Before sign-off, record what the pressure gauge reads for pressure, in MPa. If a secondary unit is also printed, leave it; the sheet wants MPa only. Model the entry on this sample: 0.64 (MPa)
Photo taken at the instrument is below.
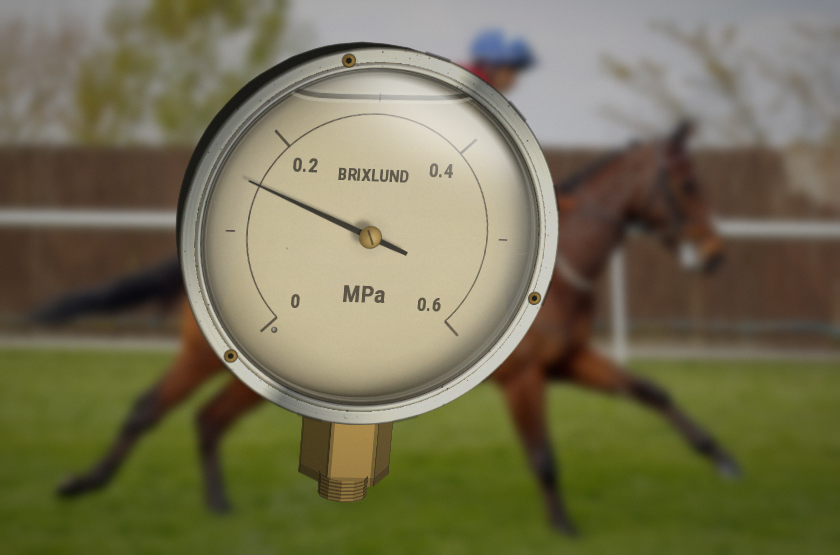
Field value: 0.15 (MPa)
